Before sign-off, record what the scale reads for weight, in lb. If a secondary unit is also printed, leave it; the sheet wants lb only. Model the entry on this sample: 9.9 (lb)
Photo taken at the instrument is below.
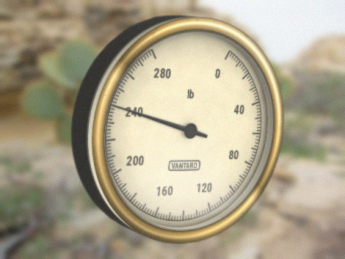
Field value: 240 (lb)
